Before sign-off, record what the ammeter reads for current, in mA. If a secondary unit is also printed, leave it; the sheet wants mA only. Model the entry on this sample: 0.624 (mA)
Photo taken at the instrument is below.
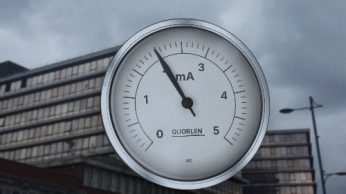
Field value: 2 (mA)
